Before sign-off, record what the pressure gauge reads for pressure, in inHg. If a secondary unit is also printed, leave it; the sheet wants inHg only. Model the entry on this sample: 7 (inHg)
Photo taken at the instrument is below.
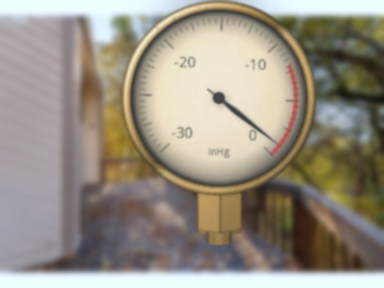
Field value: -1 (inHg)
